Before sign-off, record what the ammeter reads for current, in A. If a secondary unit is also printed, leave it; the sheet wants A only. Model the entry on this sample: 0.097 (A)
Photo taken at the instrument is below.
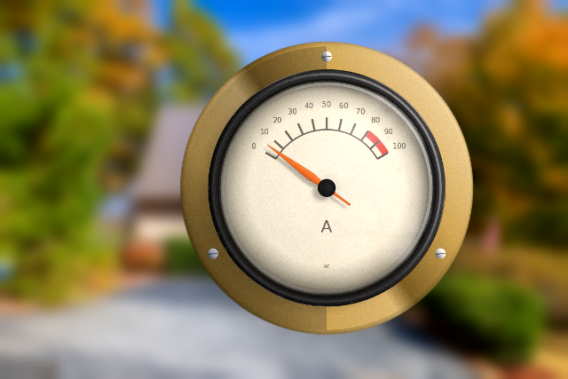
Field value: 5 (A)
